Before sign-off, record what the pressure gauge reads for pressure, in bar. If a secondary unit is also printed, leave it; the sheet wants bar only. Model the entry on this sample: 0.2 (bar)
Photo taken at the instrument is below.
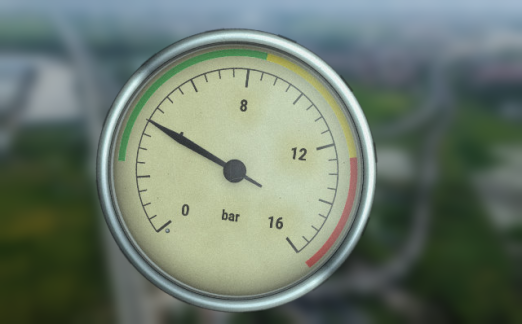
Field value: 4 (bar)
